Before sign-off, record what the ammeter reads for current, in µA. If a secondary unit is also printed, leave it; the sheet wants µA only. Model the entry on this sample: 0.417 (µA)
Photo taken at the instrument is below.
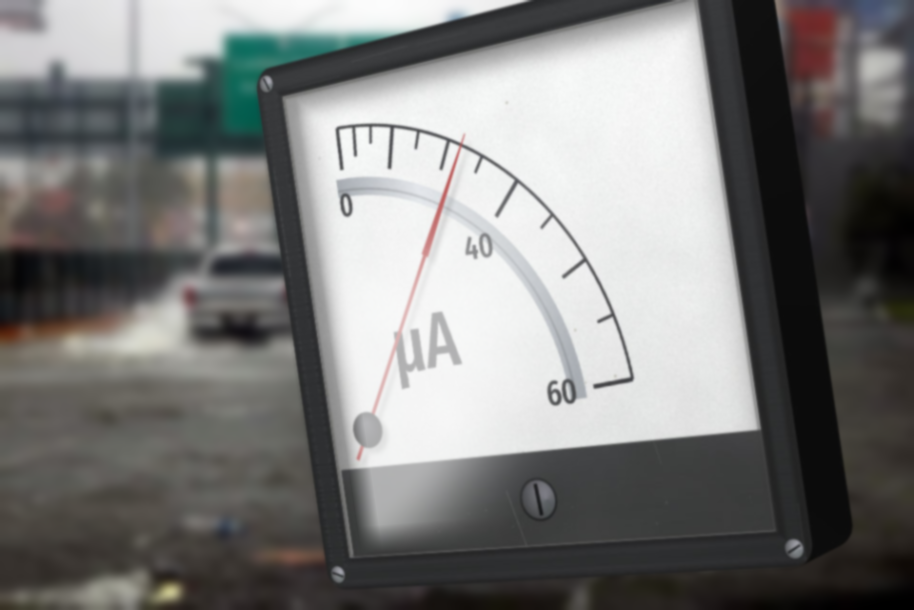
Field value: 32.5 (µA)
